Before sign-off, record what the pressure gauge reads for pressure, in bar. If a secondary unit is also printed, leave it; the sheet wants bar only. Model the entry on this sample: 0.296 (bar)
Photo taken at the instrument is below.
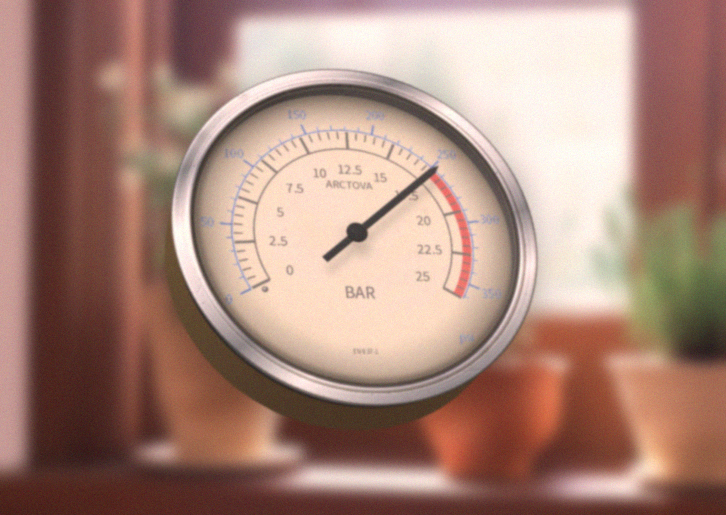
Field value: 17.5 (bar)
